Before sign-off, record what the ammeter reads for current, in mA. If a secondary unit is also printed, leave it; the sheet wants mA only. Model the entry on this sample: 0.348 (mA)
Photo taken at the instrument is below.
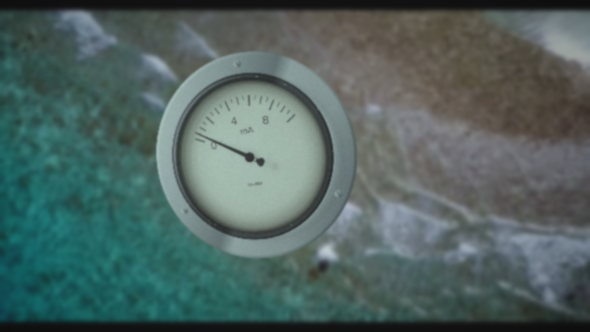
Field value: 0.5 (mA)
